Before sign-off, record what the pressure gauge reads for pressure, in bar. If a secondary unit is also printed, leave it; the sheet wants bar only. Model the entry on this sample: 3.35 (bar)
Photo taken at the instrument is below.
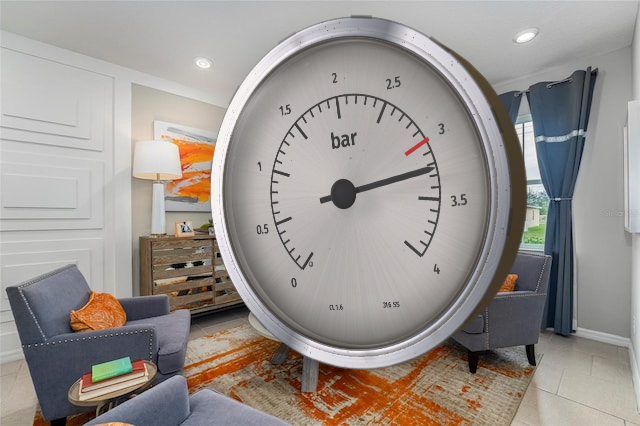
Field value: 3.25 (bar)
